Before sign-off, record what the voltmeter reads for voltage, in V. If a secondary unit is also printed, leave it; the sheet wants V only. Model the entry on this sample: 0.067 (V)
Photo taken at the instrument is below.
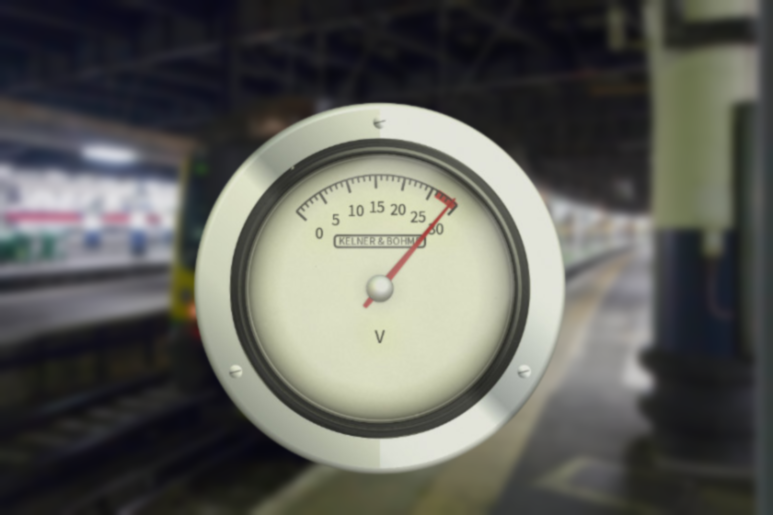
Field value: 29 (V)
